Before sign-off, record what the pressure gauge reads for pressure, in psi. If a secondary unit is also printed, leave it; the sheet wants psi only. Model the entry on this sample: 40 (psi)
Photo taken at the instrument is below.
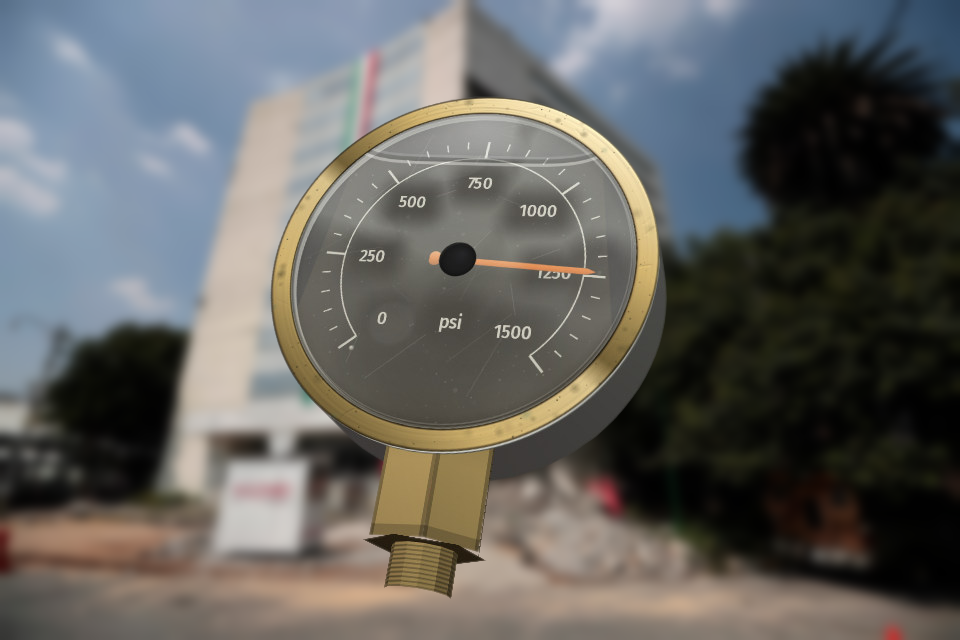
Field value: 1250 (psi)
